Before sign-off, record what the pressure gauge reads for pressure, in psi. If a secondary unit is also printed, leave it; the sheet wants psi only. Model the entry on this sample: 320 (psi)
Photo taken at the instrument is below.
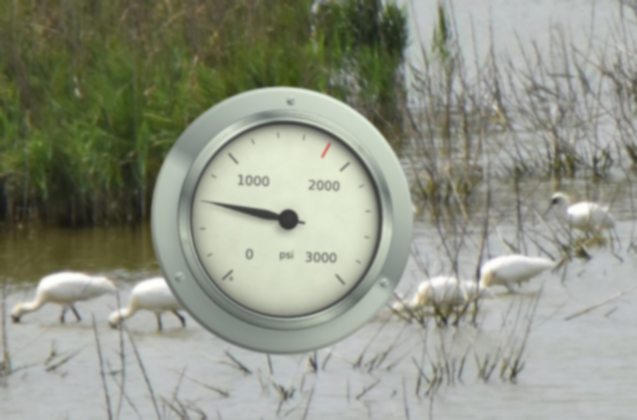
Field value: 600 (psi)
